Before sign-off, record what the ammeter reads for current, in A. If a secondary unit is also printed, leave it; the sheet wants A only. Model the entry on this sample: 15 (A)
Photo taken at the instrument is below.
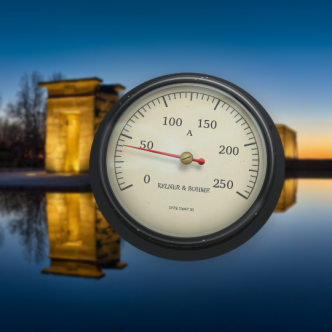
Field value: 40 (A)
